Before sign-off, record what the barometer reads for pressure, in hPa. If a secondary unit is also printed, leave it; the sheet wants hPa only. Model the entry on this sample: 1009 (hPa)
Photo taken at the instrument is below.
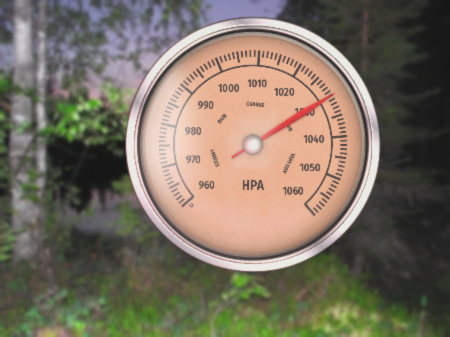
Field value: 1030 (hPa)
